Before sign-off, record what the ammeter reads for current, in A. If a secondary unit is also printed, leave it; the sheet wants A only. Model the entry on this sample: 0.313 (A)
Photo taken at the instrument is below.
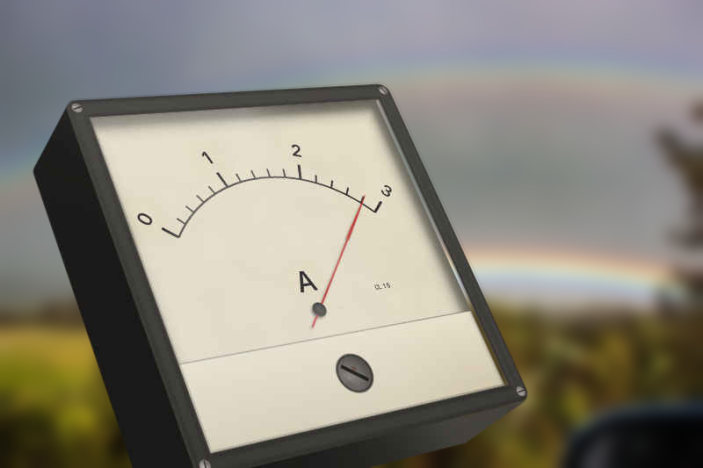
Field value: 2.8 (A)
